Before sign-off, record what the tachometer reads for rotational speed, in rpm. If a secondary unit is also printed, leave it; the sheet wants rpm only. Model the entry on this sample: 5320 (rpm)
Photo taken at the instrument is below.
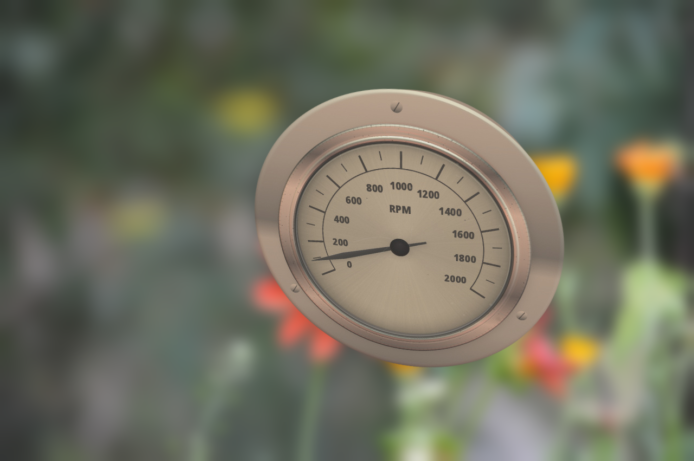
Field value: 100 (rpm)
